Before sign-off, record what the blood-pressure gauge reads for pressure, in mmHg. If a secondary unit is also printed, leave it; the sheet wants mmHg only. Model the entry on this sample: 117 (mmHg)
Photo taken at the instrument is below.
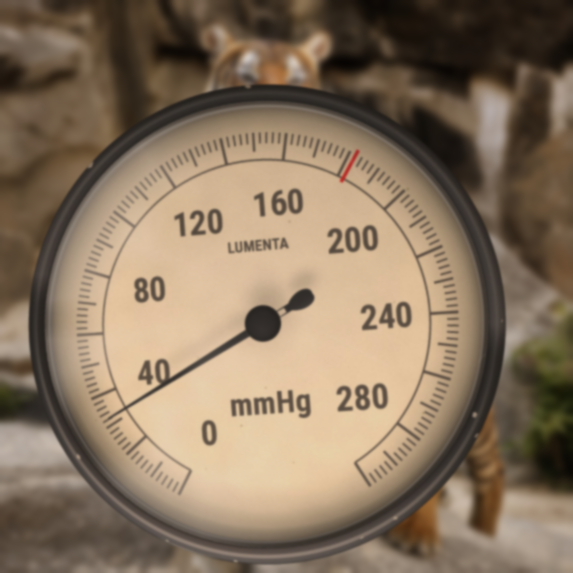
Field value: 32 (mmHg)
